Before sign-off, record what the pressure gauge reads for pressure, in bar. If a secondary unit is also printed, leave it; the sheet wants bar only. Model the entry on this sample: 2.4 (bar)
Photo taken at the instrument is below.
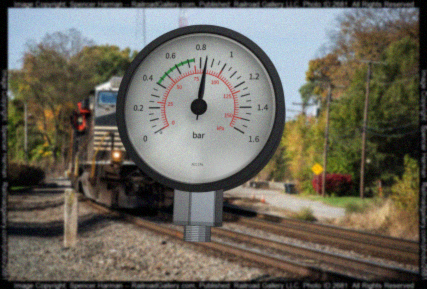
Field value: 0.85 (bar)
